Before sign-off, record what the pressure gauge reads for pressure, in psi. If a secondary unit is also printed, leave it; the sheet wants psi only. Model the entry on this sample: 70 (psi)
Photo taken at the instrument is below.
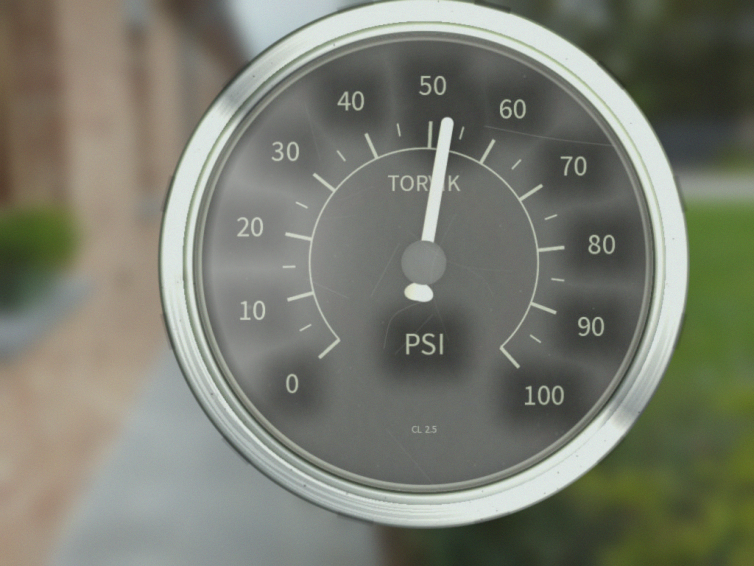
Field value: 52.5 (psi)
